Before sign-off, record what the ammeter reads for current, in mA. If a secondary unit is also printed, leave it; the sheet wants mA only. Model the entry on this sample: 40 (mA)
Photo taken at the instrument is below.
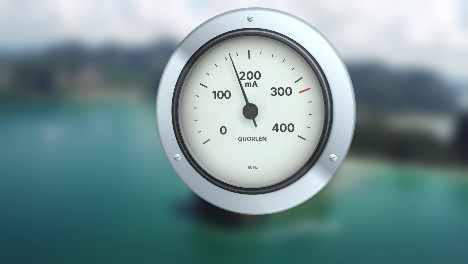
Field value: 170 (mA)
